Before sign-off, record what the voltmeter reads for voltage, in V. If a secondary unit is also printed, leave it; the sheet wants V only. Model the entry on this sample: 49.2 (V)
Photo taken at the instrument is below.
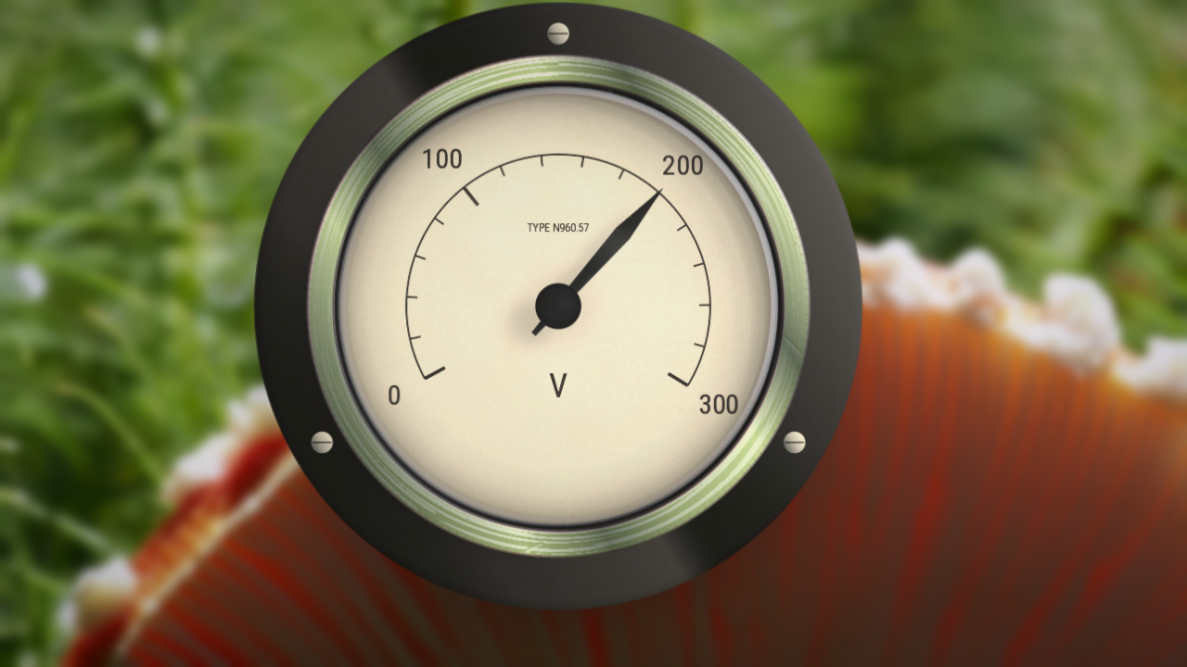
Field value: 200 (V)
